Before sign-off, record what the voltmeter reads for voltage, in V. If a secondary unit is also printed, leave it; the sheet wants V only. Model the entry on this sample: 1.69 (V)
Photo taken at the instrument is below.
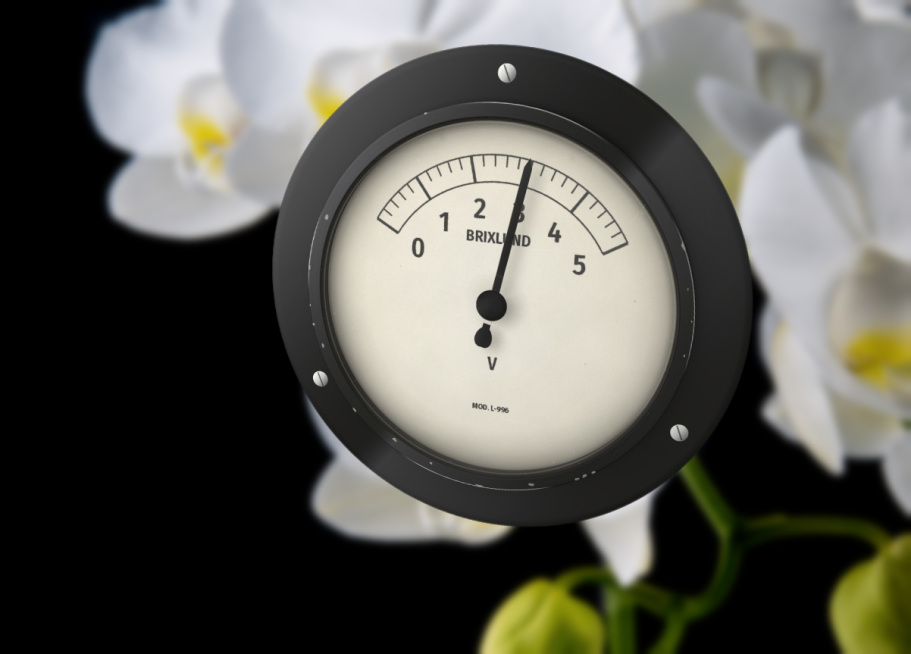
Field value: 3 (V)
